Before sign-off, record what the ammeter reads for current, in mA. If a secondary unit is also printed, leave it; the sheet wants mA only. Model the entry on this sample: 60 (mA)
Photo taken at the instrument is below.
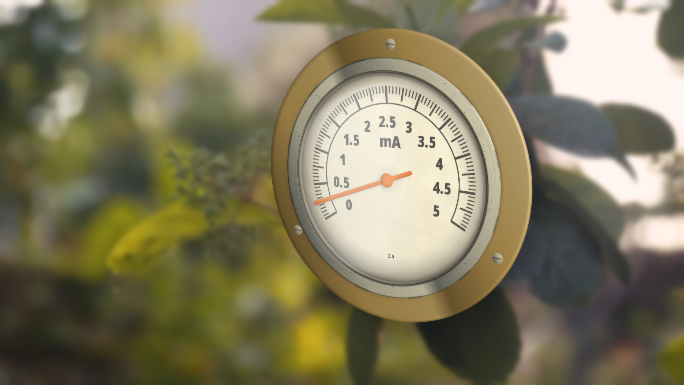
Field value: 0.25 (mA)
